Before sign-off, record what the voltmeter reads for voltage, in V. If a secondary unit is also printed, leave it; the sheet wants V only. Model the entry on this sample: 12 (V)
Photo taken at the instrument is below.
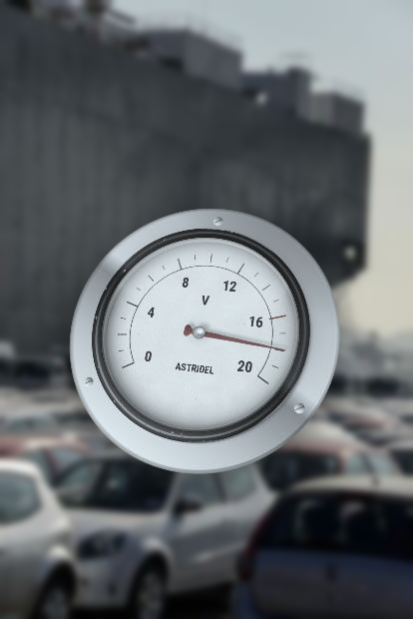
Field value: 18 (V)
